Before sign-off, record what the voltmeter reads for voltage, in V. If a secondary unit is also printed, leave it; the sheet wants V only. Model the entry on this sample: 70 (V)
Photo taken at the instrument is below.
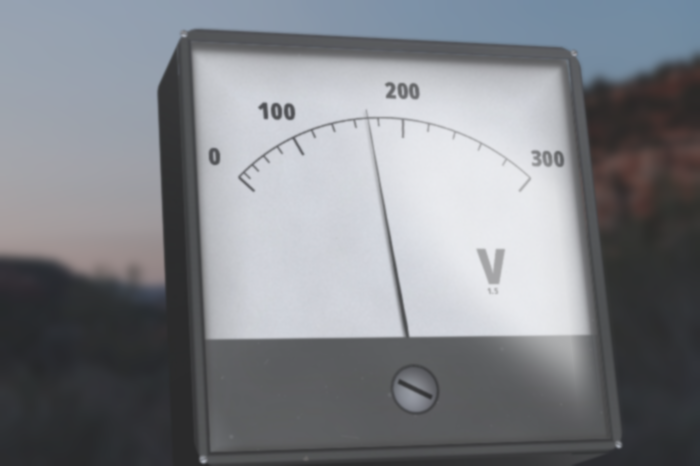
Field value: 170 (V)
